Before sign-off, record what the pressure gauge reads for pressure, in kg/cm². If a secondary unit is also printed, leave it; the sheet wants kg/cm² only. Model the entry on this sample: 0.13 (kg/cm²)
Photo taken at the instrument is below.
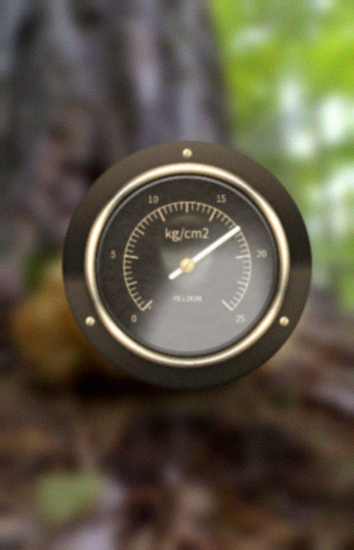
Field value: 17.5 (kg/cm²)
